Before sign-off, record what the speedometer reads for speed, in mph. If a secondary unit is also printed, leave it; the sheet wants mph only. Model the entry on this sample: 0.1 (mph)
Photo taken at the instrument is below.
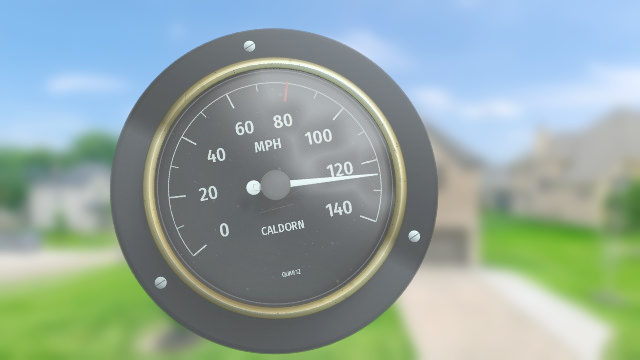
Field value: 125 (mph)
